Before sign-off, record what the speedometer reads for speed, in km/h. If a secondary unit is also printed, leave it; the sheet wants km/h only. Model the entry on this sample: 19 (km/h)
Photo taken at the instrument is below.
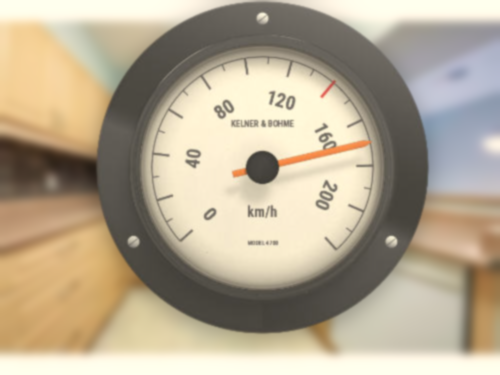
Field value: 170 (km/h)
